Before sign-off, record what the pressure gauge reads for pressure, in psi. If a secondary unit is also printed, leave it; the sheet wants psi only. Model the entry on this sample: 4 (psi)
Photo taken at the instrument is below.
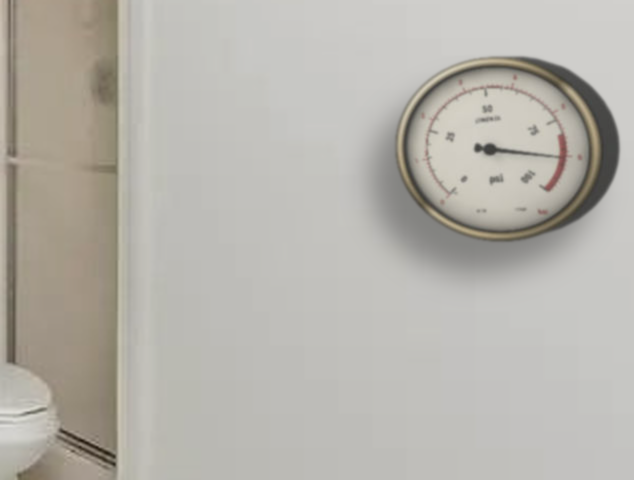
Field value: 87.5 (psi)
